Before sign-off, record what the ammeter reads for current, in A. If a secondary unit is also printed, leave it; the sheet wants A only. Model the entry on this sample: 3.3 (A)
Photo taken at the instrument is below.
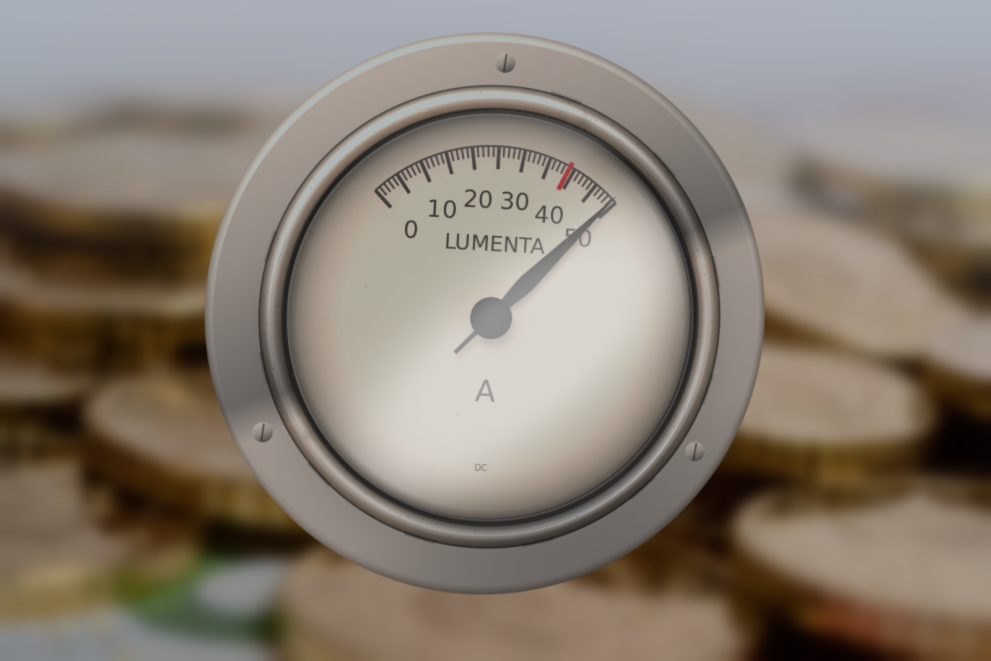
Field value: 49 (A)
